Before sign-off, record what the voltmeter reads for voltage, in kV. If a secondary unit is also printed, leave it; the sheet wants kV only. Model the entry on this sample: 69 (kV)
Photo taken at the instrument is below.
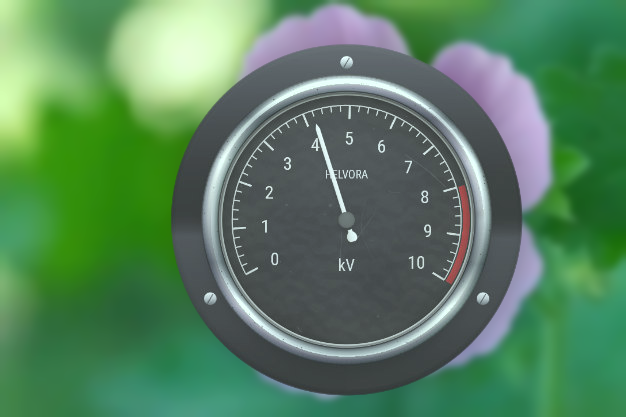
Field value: 4.2 (kV)
